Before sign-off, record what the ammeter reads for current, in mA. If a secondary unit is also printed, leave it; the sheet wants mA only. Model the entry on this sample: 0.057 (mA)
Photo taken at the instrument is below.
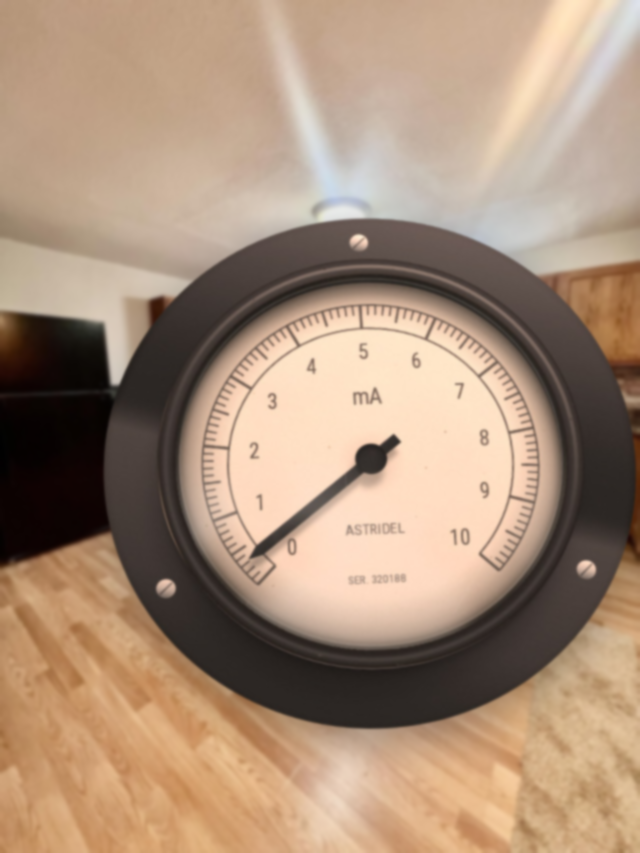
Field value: 0.3 (mA)
